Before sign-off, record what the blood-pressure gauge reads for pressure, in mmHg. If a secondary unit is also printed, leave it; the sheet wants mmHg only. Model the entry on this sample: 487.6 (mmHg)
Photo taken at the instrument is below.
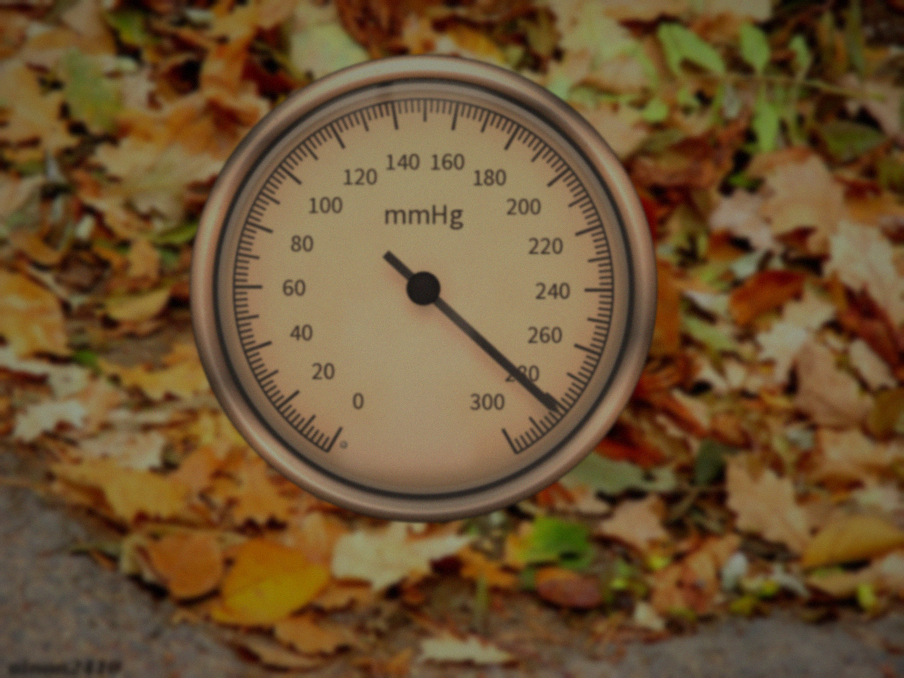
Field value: 282 (mmHg)
